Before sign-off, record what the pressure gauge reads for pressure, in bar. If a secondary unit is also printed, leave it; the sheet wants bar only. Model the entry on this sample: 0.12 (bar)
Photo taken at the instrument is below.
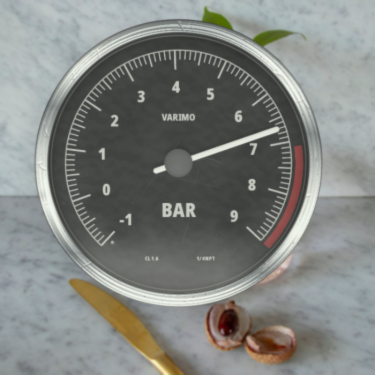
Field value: 6.7 (bar)
